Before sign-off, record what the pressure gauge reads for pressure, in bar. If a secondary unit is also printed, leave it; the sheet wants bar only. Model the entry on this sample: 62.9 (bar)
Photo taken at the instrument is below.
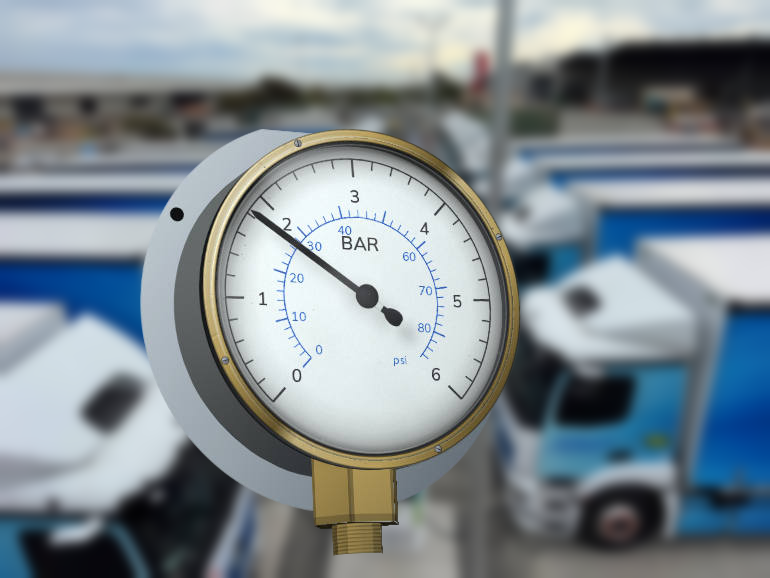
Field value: 1.8 (bar)
